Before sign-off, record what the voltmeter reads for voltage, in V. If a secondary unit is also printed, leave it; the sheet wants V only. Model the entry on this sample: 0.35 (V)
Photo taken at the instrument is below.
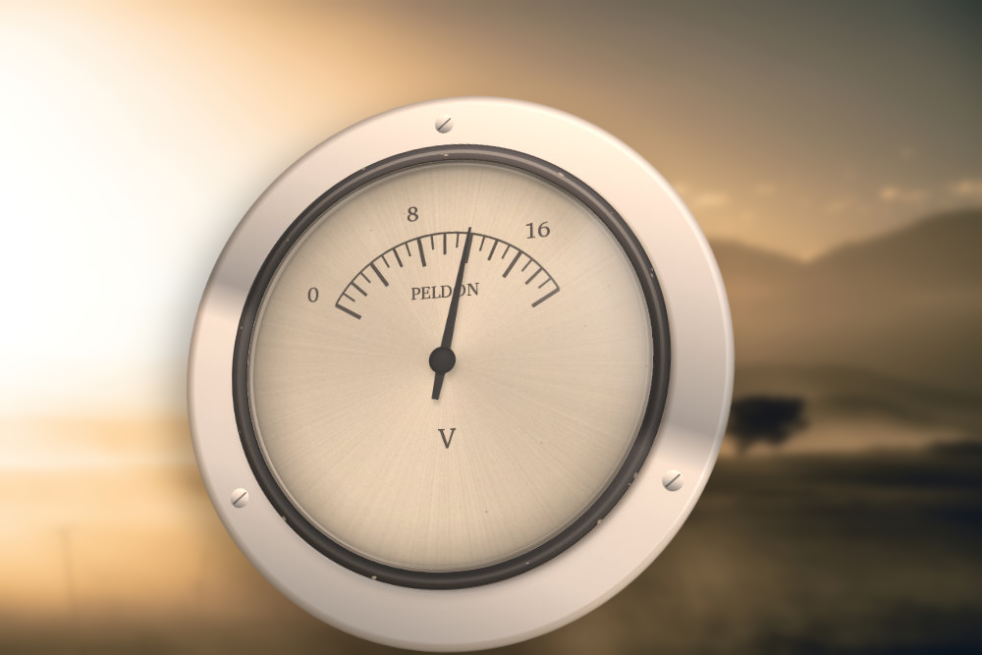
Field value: 12 (V)
